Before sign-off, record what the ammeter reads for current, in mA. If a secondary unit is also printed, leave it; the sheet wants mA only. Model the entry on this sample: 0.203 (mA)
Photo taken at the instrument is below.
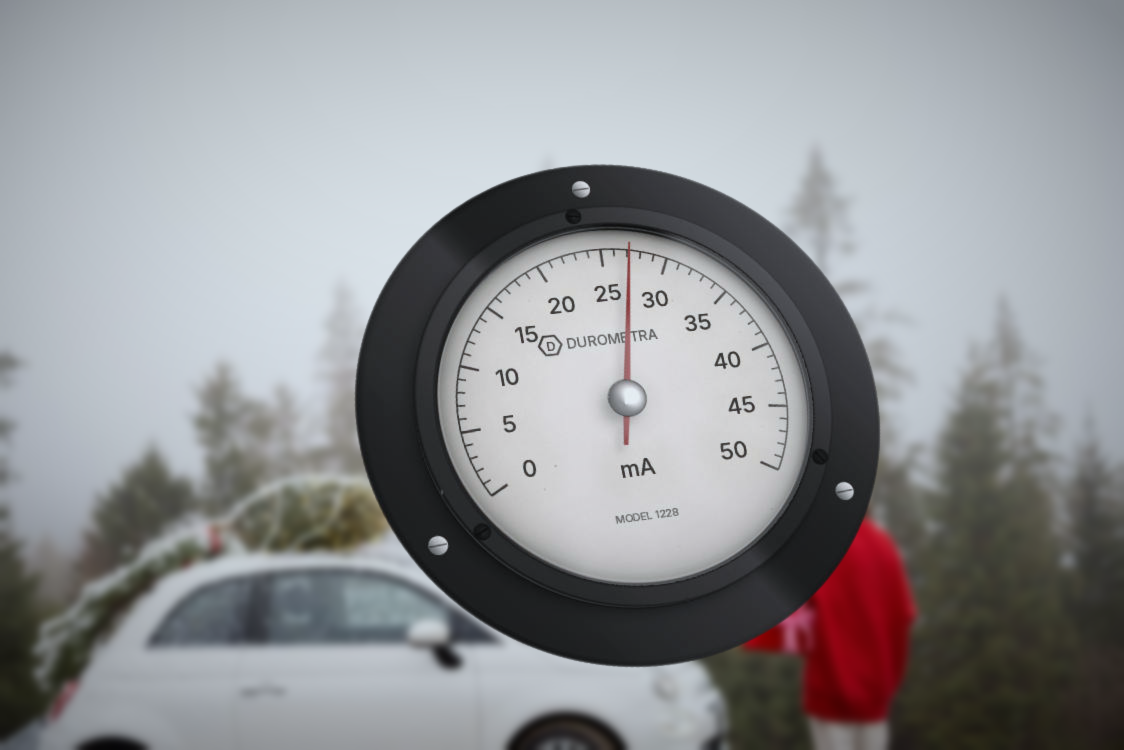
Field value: 27 (mA)
